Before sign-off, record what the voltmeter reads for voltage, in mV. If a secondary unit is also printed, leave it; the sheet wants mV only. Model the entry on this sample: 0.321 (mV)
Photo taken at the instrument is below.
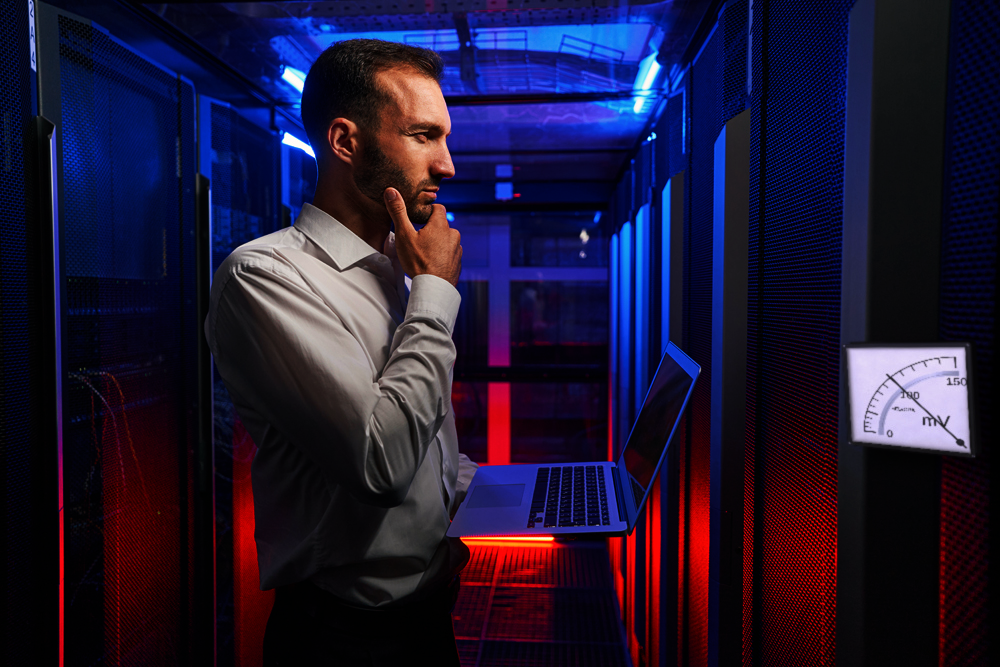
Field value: 100 (mV)
